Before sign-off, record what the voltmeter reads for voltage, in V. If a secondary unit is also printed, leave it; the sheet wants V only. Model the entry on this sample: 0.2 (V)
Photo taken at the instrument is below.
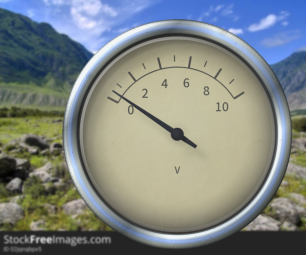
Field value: 0.5 (V)
